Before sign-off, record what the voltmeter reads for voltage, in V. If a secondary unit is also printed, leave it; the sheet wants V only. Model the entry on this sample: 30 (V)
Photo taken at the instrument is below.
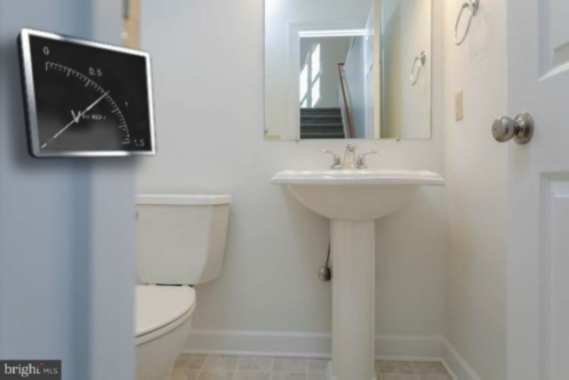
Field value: 0.75 (V)
